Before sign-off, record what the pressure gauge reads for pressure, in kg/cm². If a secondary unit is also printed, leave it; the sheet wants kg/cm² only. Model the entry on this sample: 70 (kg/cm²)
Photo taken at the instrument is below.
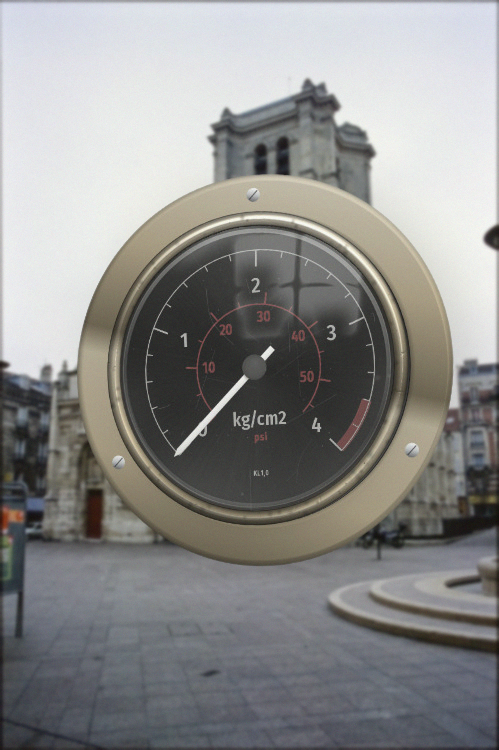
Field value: 0 (kg/cm²)
